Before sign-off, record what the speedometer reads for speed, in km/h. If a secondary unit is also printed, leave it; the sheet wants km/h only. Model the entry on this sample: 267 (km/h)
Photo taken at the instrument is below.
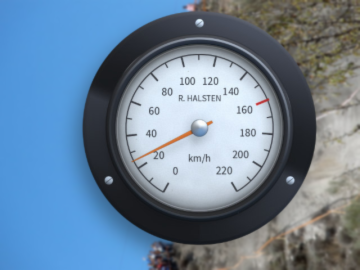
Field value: 25 (km/h)
